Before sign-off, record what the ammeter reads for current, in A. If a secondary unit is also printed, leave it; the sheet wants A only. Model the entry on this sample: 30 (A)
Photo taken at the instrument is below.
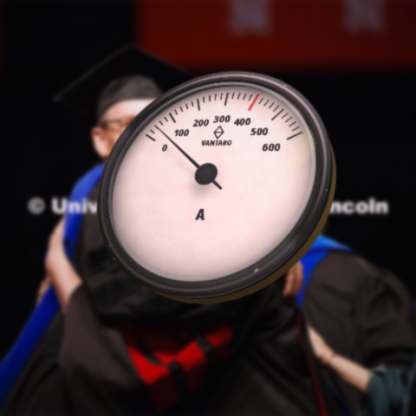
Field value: 40 (A)
